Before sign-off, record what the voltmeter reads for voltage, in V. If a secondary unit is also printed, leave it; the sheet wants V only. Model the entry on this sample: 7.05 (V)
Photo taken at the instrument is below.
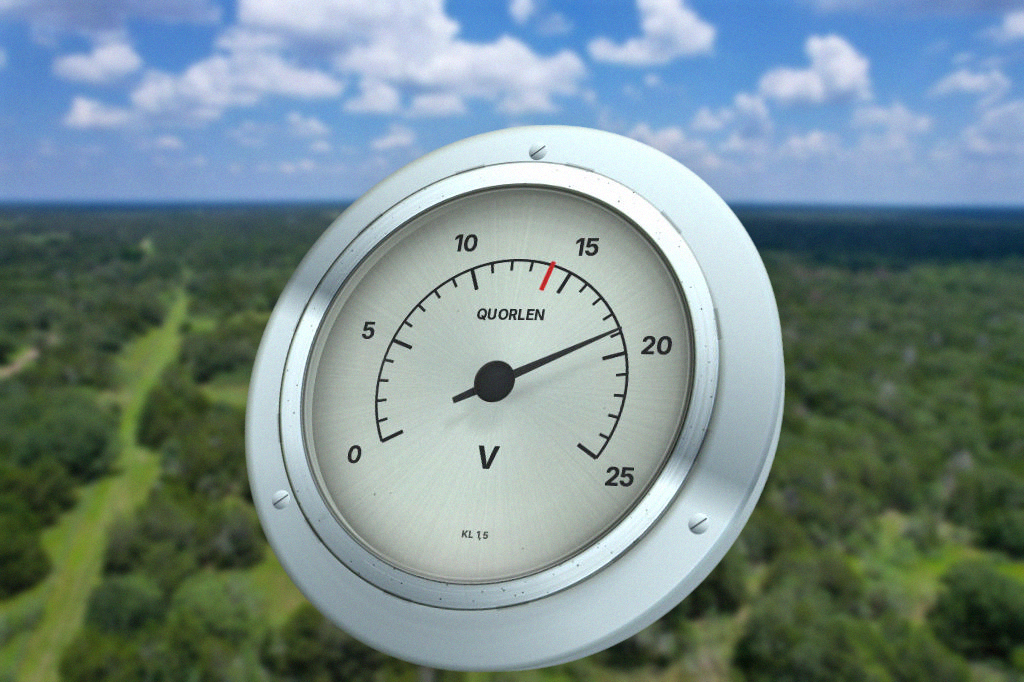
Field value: 19 (V)
